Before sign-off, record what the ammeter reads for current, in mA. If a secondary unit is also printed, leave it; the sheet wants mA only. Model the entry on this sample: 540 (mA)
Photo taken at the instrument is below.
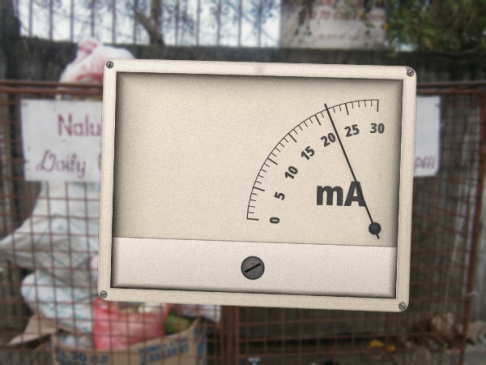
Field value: 22 (mA)
